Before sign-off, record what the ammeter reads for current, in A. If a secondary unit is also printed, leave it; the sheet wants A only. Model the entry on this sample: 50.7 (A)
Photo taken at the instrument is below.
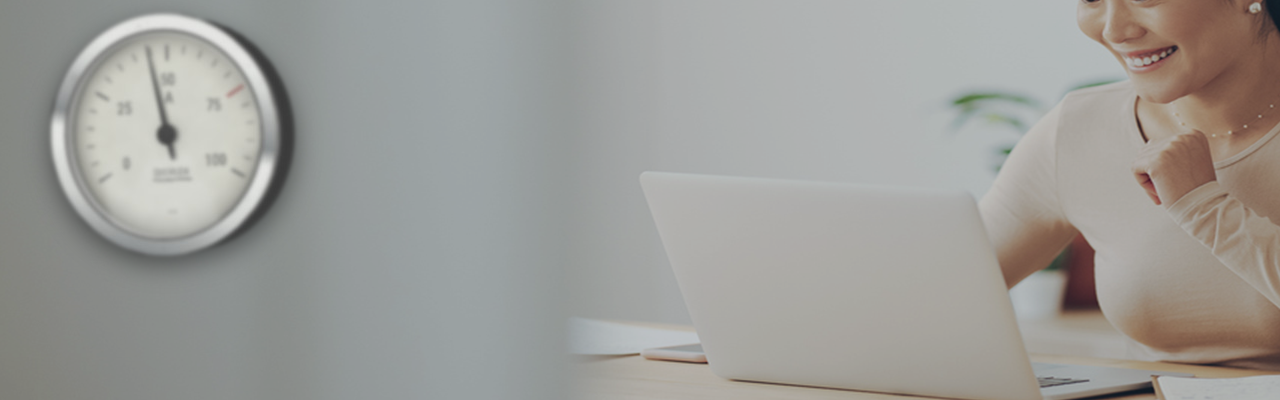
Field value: 45 (A)
